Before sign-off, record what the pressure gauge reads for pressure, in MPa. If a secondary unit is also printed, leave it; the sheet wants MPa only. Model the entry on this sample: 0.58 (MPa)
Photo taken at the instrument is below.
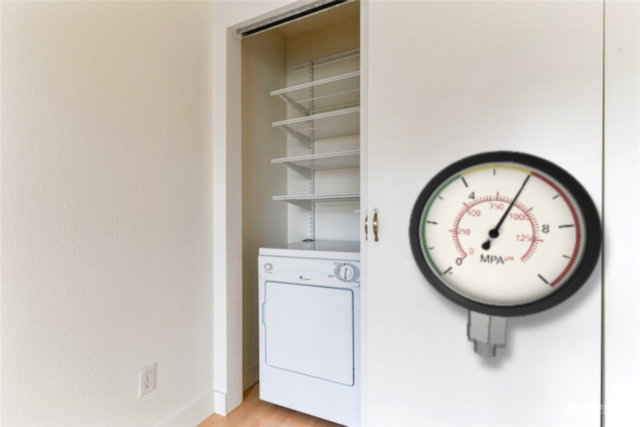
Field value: 6 (MPa)
